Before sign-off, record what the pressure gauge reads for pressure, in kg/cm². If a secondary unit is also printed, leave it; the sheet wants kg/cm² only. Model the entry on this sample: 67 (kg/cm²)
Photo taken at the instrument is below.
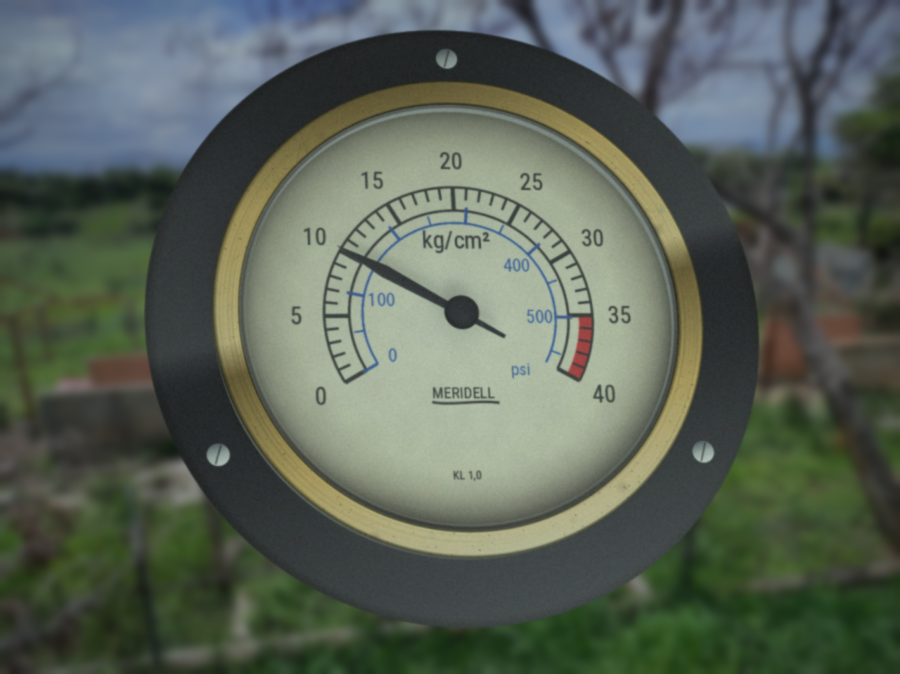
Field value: 10 (kg/cm²)
